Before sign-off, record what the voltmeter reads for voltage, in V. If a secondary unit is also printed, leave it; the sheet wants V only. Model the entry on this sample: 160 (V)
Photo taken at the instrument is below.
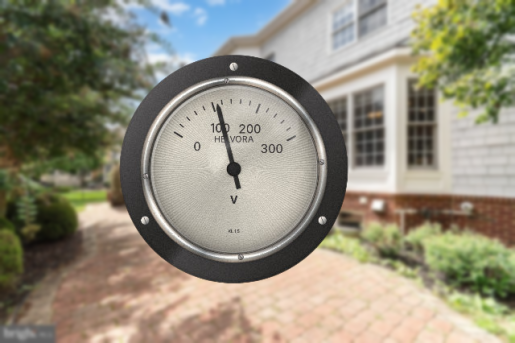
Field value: 110 (V)
